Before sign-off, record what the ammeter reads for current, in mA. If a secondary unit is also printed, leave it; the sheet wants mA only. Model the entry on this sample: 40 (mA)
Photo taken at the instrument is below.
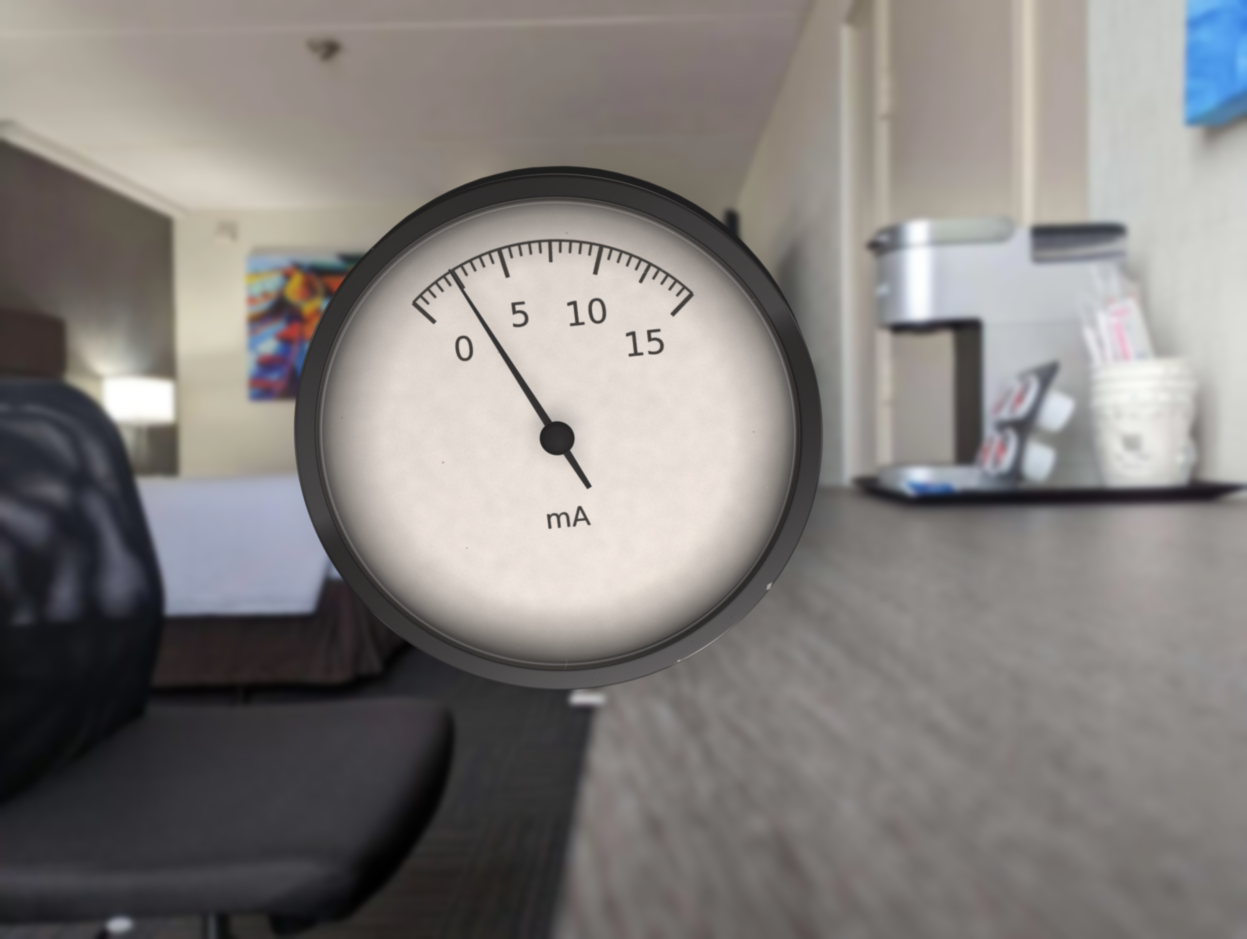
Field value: 2.5 (mA)
